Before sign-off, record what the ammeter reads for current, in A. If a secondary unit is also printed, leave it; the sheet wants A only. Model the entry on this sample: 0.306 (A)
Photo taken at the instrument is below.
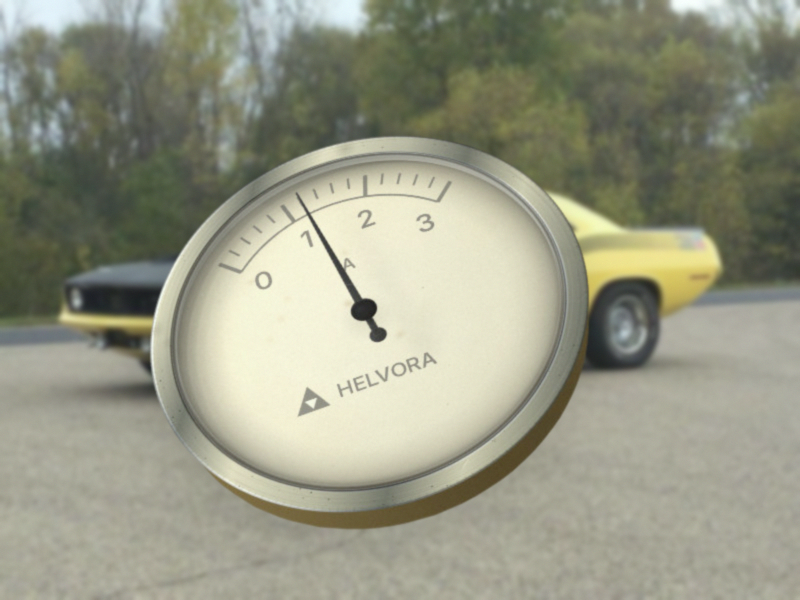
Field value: 1.2 (A)
